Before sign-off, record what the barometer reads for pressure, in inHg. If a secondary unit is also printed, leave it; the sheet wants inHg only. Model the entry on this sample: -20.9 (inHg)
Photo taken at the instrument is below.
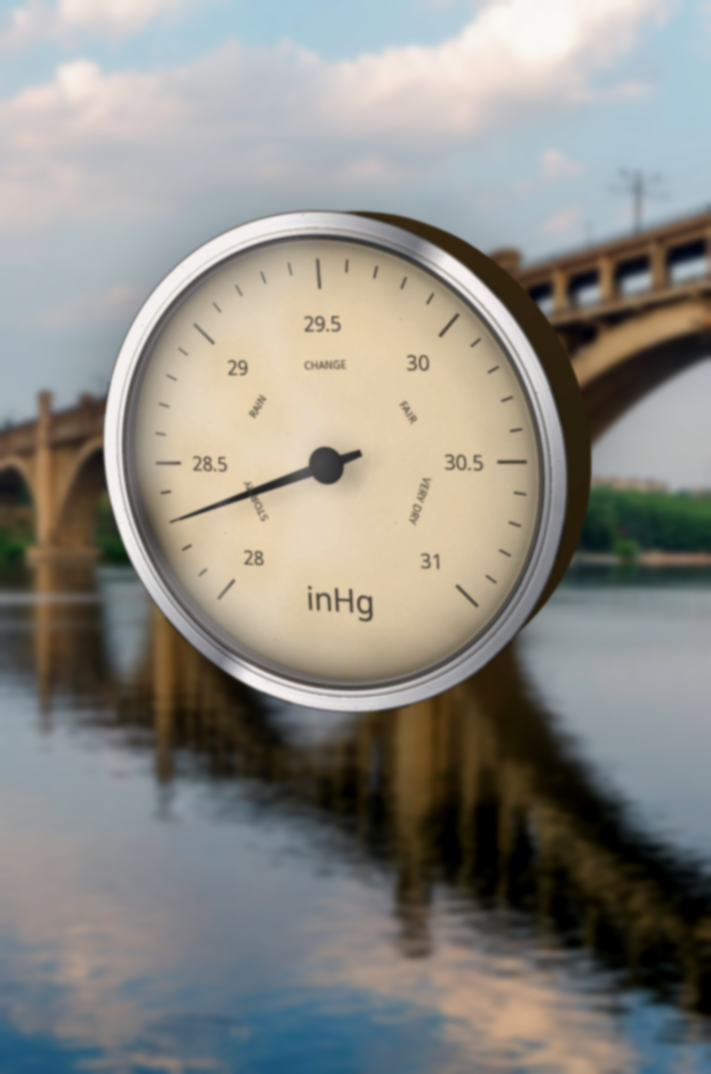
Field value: 28.3 (inHg)
